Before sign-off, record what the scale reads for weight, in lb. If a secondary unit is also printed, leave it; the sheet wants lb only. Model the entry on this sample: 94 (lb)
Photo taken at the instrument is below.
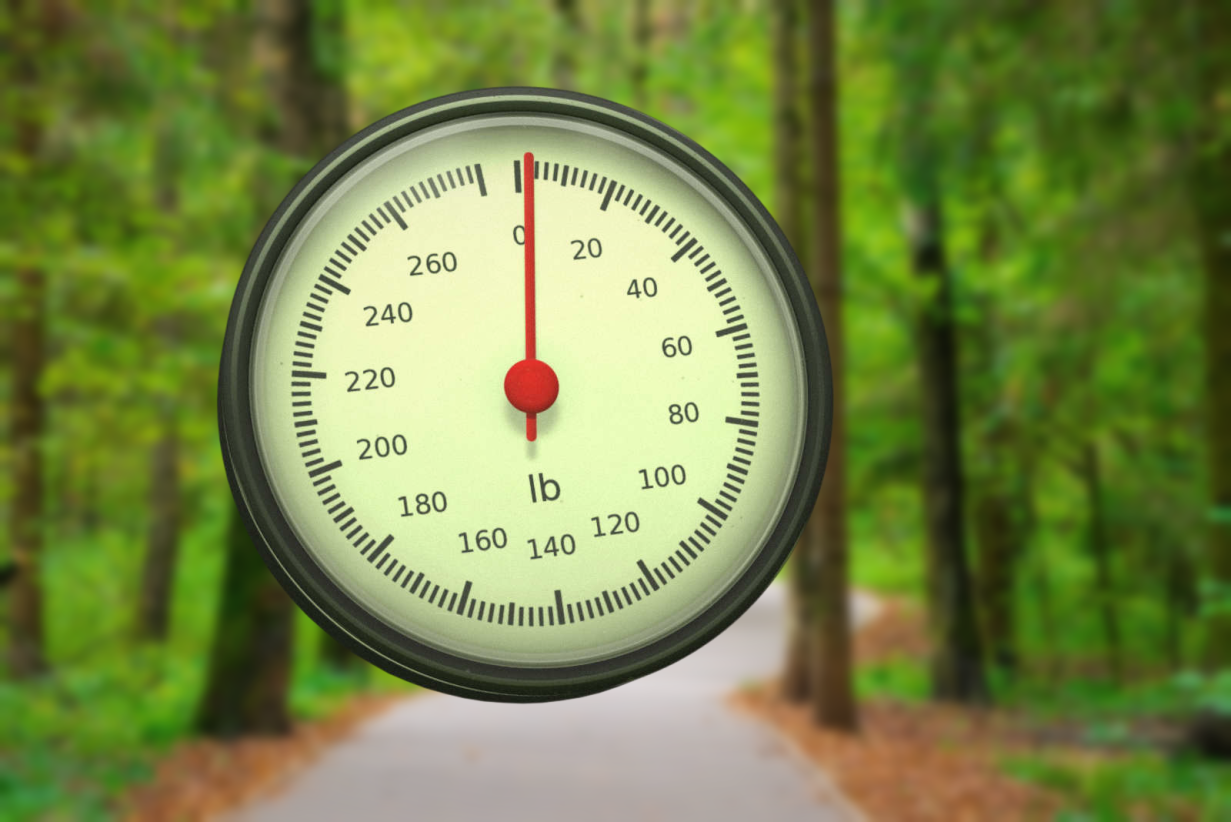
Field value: 2 (lb)
